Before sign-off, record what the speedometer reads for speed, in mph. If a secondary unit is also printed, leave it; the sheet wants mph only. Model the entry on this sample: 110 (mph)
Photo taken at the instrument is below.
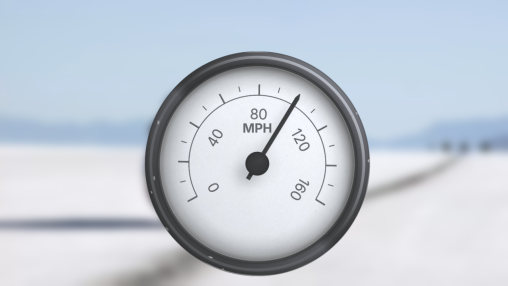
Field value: 100 (mph)
